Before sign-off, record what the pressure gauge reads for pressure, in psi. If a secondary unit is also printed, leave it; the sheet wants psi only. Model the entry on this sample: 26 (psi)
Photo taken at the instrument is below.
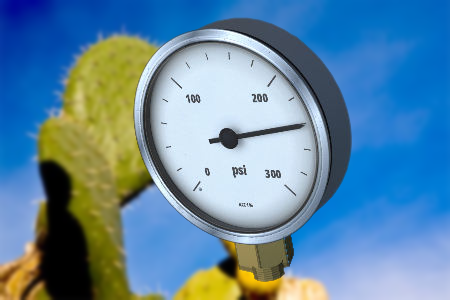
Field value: 240 (psi)
